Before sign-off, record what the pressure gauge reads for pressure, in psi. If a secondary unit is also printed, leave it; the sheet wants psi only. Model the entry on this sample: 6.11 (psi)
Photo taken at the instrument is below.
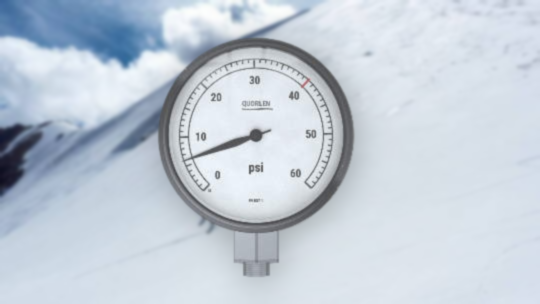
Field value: 6 (psi)
